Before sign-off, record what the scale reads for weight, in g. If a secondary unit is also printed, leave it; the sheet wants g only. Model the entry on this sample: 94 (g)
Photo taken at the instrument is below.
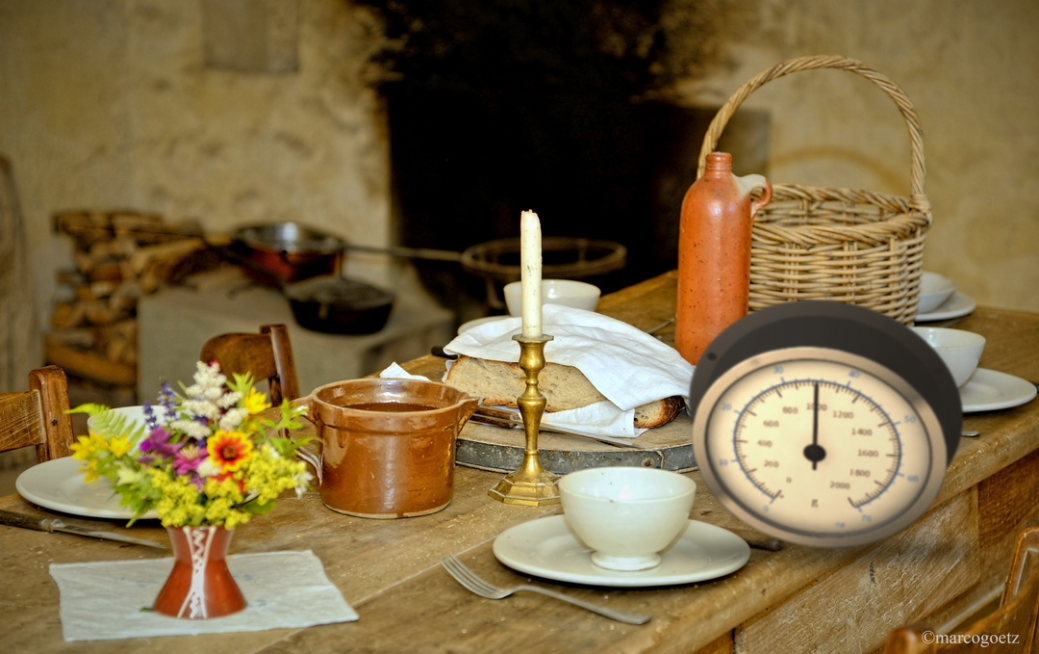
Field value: 1000 (g)
